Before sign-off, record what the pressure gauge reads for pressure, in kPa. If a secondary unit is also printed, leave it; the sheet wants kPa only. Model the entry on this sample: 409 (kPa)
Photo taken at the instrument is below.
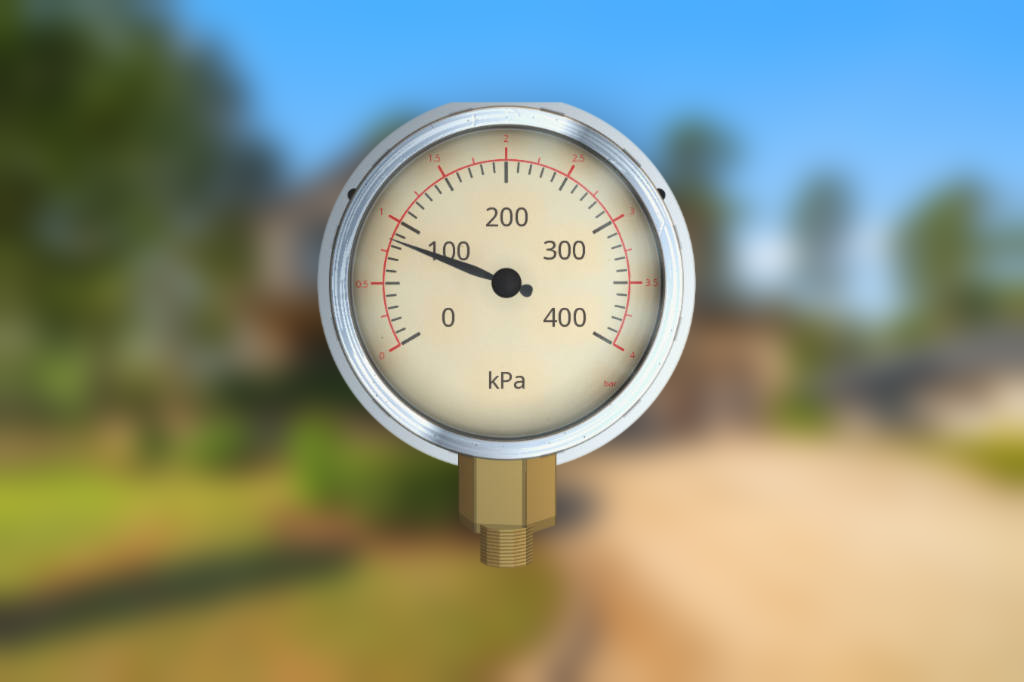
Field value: 85 (kPa)
